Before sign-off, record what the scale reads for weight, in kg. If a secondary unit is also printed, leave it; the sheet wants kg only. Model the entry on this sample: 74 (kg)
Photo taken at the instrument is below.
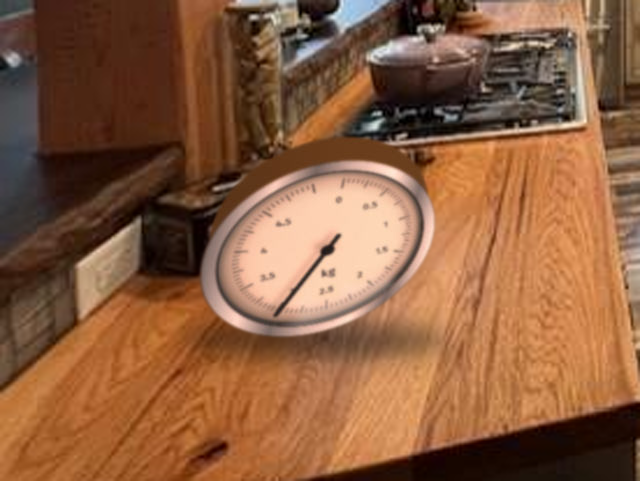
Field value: 3 (kg)
